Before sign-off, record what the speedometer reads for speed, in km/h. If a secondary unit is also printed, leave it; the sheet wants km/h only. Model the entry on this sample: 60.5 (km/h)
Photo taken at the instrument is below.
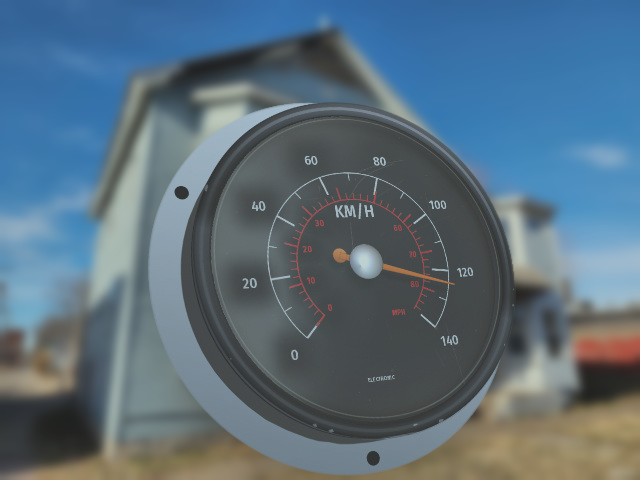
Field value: 125 (km/h)
